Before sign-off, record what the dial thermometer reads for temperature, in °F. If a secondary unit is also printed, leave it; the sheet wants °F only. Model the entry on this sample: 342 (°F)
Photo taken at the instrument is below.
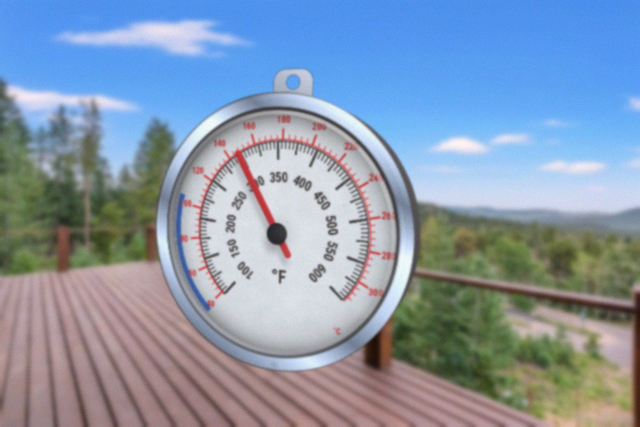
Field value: 300 (°F)
